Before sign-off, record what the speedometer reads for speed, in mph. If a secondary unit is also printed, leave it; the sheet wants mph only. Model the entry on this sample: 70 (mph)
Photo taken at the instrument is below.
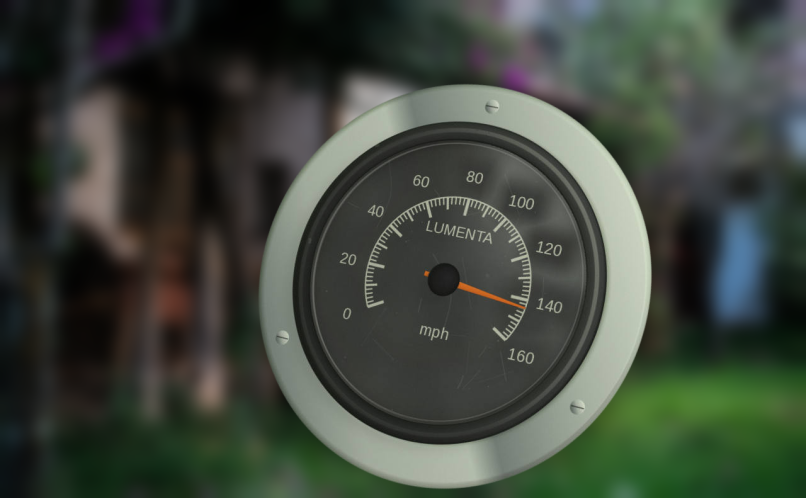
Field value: 144 (mph)
